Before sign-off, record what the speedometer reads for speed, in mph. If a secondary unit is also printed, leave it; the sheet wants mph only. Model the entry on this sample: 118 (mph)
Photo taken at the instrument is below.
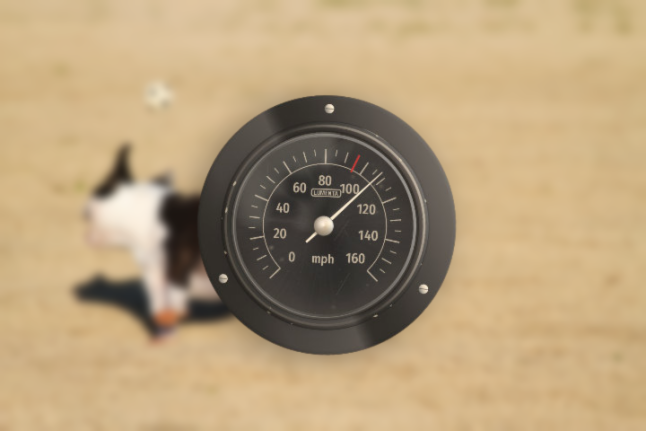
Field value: 107.5 (mph)
